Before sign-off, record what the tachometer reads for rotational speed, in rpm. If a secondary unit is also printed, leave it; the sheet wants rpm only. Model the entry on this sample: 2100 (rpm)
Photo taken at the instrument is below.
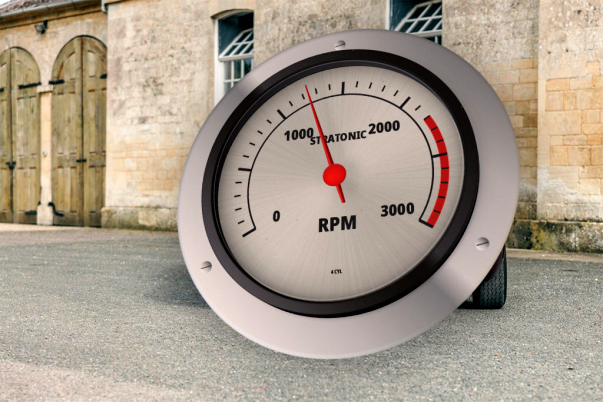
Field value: 1250 (rpm)
